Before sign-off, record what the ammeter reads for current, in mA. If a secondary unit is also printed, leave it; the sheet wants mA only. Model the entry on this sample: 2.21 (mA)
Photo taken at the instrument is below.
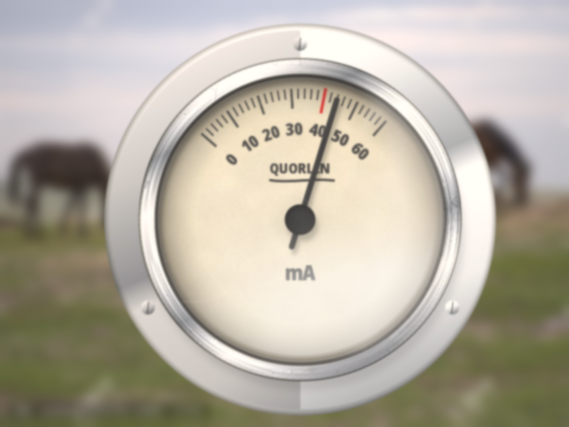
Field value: 44 (mA)
